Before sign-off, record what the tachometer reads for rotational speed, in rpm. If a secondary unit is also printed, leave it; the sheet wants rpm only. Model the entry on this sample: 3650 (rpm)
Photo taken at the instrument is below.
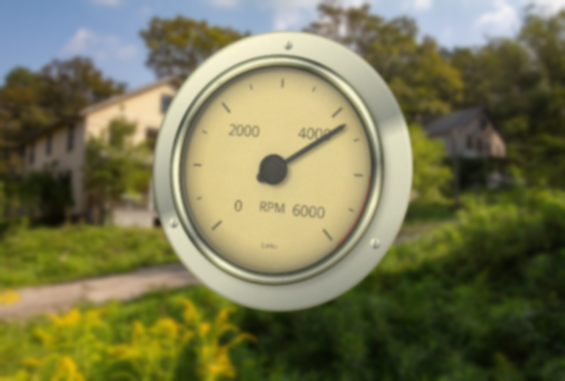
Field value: 4250 (rpm)
